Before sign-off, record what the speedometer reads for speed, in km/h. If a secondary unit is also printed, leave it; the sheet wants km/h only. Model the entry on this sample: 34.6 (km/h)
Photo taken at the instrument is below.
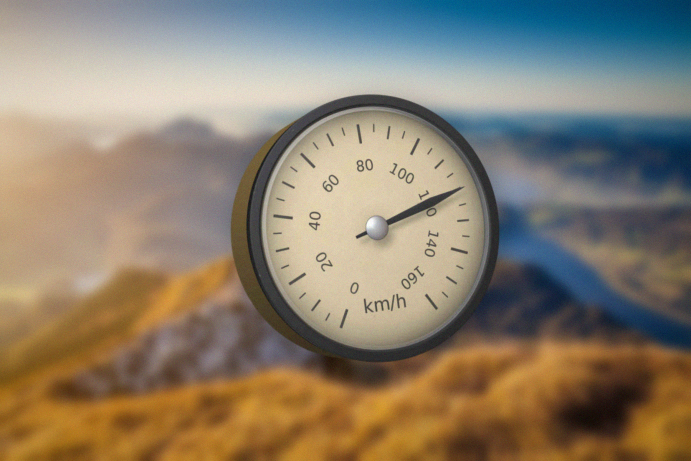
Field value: 120 (km/h)
